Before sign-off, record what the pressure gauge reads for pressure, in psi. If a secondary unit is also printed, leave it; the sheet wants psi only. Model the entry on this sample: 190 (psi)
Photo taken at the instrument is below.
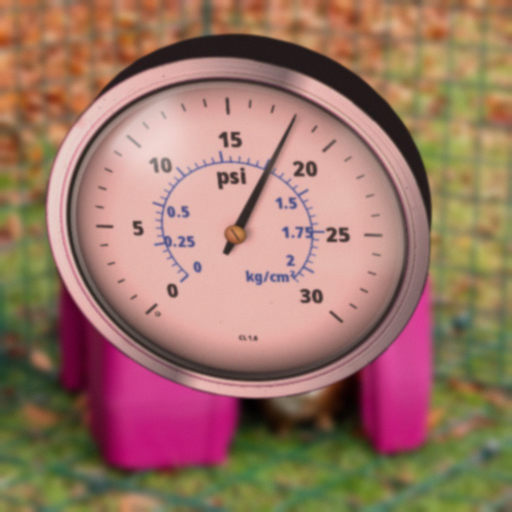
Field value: 18 (psi)
